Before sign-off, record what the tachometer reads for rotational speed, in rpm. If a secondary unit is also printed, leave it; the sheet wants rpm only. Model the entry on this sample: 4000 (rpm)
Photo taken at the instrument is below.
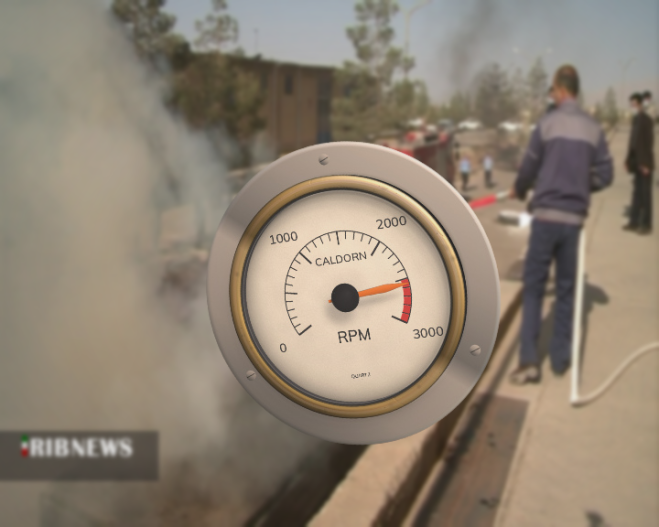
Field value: 2550 (rpm)
